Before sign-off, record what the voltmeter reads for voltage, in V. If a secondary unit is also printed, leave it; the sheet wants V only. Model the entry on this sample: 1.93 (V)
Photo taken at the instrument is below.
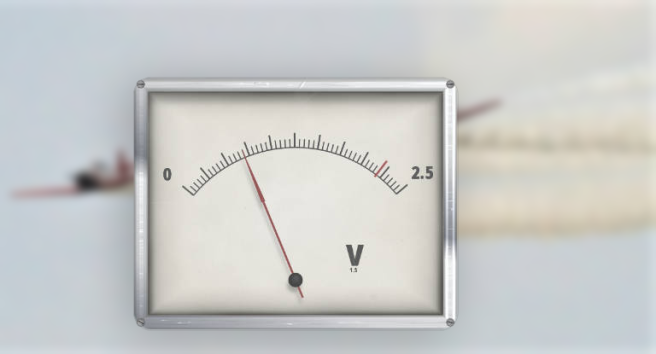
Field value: 0.7 (V)
